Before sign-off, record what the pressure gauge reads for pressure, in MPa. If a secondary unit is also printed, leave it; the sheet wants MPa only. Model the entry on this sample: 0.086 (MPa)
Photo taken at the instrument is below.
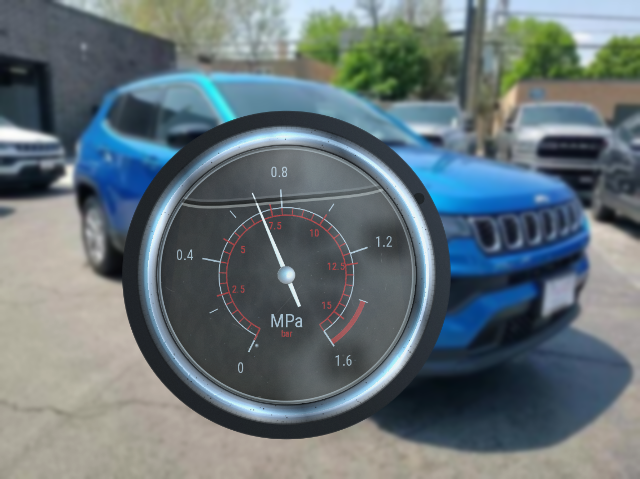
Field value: 0.7 (MPa)
